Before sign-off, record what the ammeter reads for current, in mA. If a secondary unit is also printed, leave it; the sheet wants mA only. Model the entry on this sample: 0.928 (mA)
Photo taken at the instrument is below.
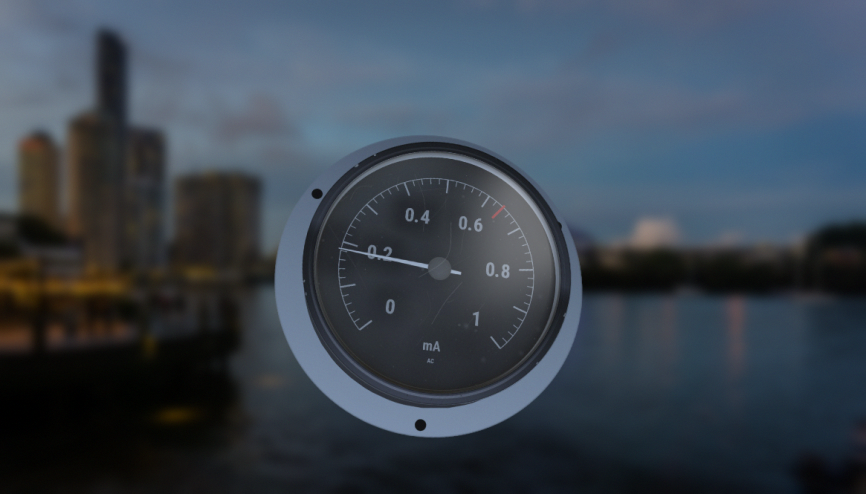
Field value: 0.18 (mA)
